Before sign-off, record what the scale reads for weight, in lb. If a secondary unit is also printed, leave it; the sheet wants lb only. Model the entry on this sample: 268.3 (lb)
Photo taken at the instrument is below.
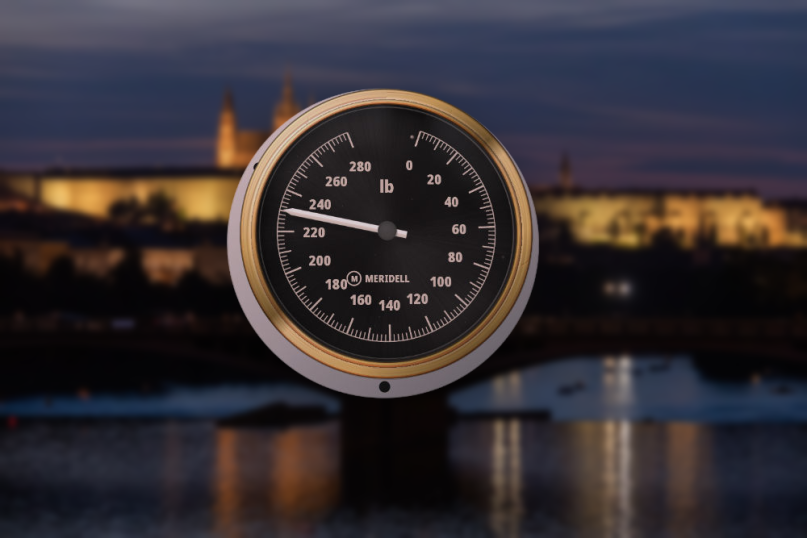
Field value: 230 (lb)
